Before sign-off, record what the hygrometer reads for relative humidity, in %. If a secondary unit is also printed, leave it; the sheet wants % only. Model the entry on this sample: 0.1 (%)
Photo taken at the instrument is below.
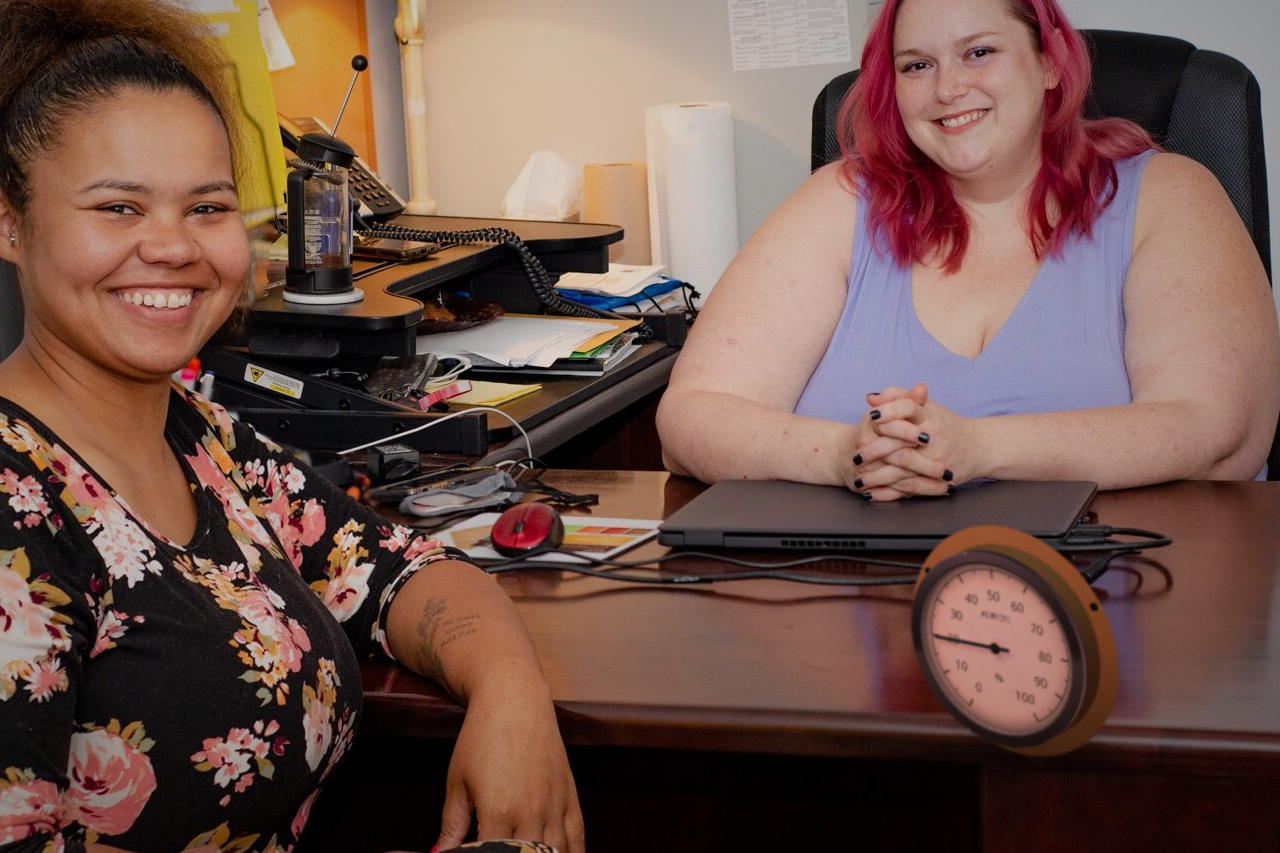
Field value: 20 (%)
